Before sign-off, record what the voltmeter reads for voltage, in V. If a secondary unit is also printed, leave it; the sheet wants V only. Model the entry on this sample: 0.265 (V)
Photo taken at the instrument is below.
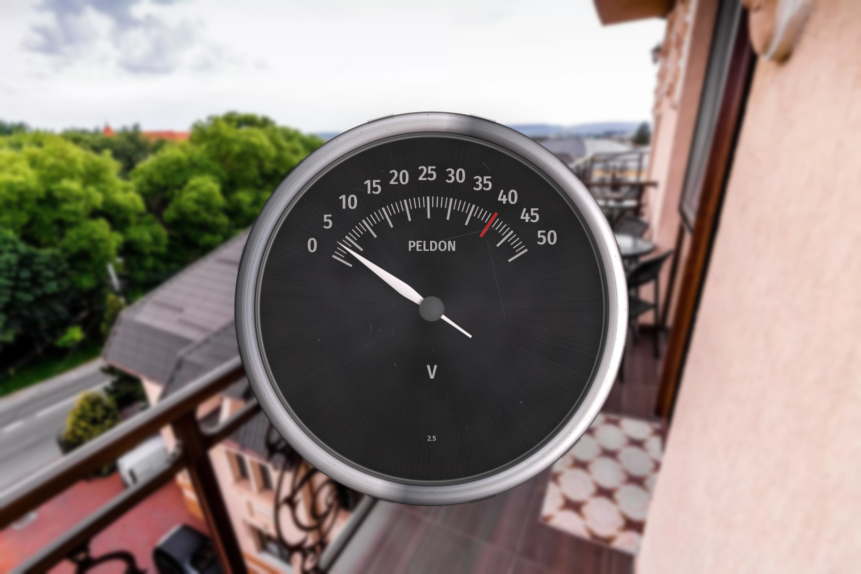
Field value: 3 (V)
